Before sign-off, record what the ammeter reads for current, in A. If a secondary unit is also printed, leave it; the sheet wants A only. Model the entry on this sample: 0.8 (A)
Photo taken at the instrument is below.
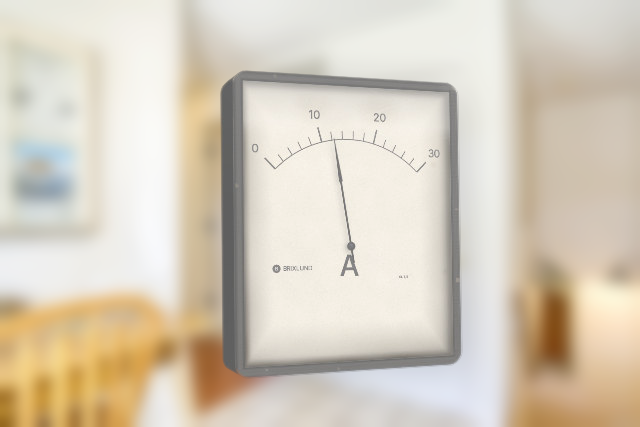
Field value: 12 (A)
